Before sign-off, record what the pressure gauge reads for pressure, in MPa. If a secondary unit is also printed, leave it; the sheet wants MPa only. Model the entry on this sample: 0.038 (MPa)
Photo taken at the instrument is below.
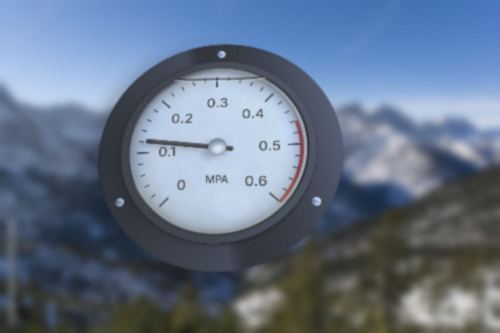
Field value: 0.12 (MPa)
